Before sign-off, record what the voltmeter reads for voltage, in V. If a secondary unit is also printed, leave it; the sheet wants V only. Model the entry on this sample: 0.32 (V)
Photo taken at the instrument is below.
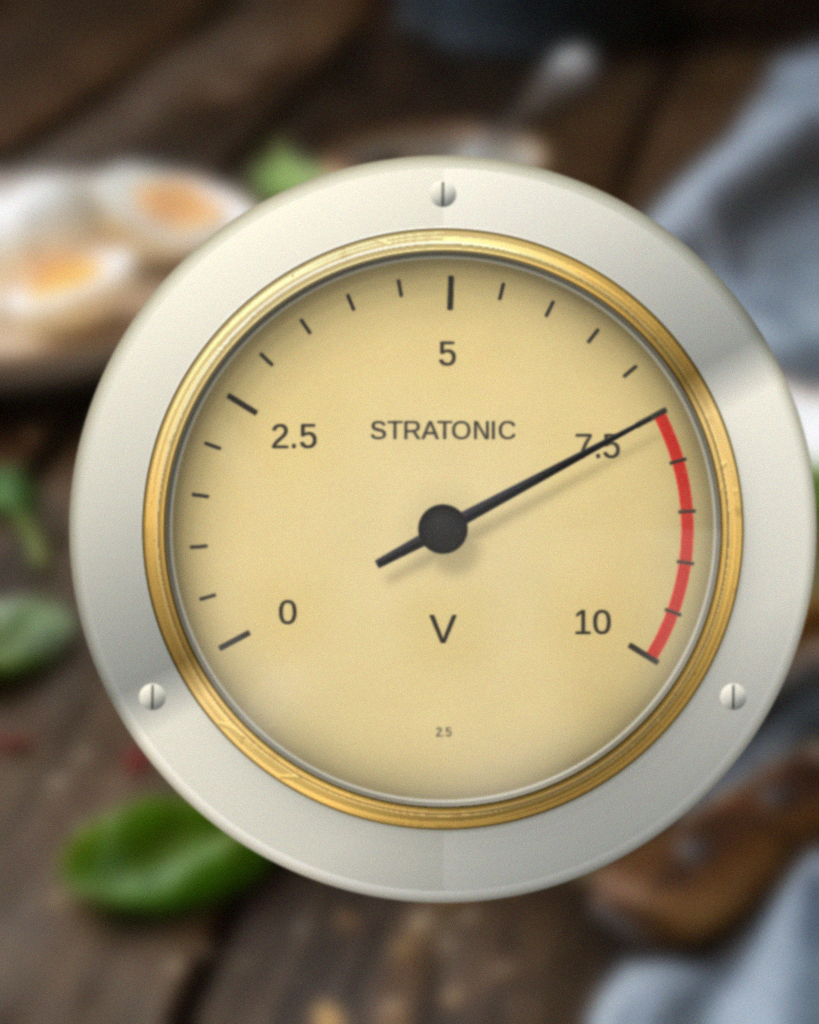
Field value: 7.5 (V)
